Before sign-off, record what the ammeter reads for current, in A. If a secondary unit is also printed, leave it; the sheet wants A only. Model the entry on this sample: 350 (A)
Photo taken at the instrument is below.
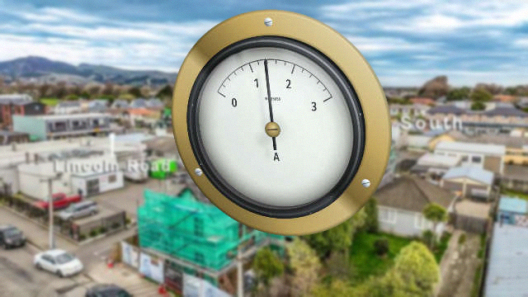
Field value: 1.4 (A)
